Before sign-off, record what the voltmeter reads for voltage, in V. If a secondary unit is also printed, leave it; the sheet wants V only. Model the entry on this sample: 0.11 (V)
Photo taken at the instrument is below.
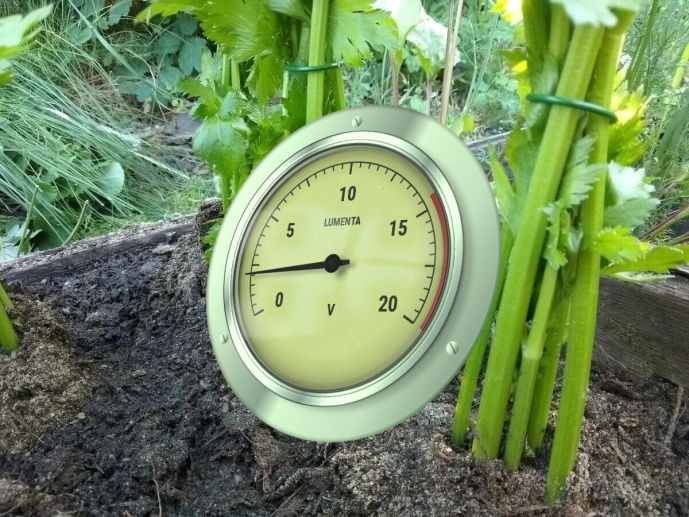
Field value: 2 (V)
